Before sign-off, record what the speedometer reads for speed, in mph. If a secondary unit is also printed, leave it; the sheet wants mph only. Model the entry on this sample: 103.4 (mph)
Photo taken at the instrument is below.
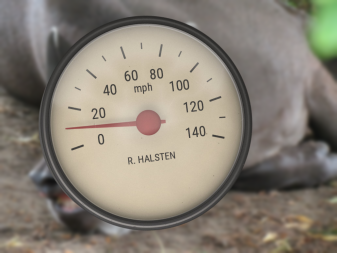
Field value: 10 (mph)
